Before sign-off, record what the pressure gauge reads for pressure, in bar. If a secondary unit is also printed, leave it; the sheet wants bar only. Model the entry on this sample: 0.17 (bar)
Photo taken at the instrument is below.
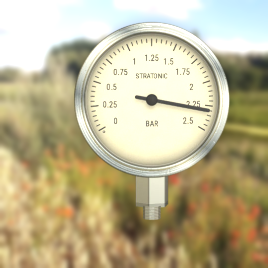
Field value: 2.3 (bar)
